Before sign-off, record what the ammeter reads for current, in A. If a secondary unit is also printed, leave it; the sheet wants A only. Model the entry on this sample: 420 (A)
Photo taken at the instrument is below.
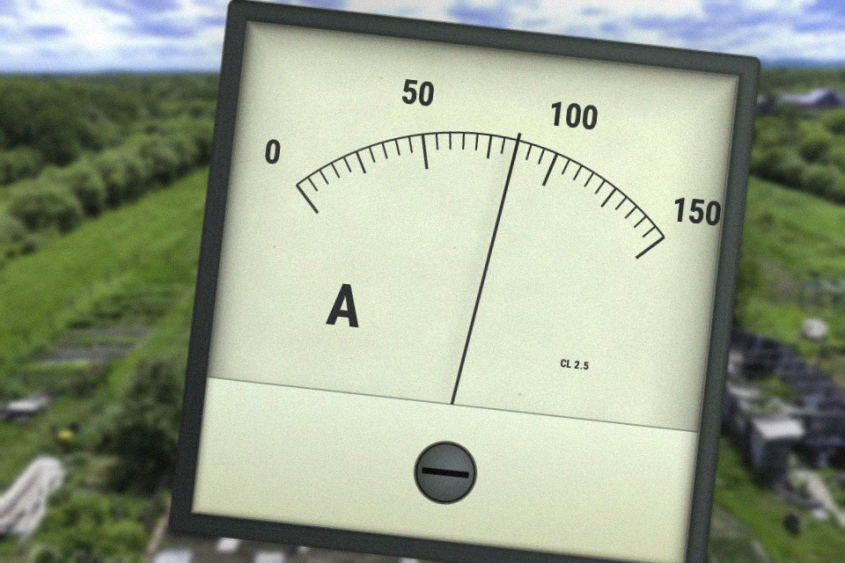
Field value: 85 (A)
